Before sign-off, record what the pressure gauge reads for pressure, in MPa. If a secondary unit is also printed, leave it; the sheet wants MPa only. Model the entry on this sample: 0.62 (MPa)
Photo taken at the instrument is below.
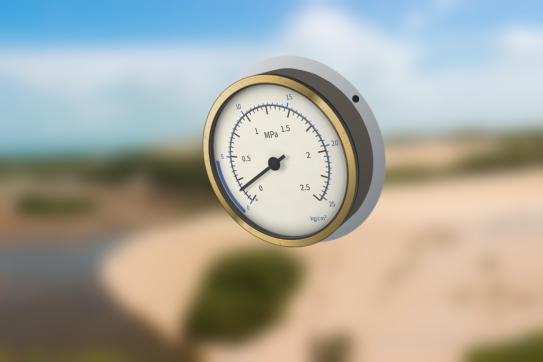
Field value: 0.15 (MPa)
